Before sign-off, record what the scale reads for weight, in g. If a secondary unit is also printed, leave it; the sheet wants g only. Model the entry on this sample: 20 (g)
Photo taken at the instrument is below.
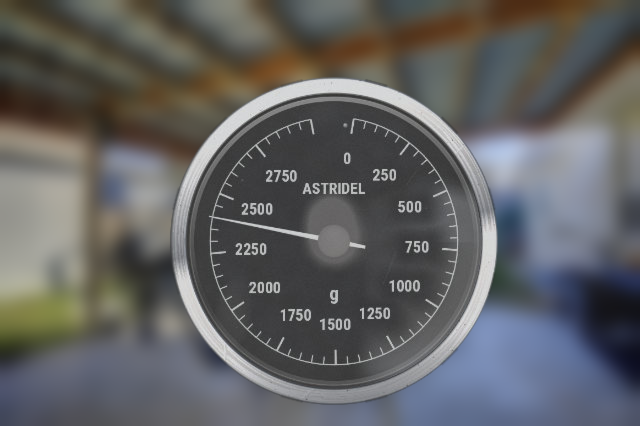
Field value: 2400 (g)
